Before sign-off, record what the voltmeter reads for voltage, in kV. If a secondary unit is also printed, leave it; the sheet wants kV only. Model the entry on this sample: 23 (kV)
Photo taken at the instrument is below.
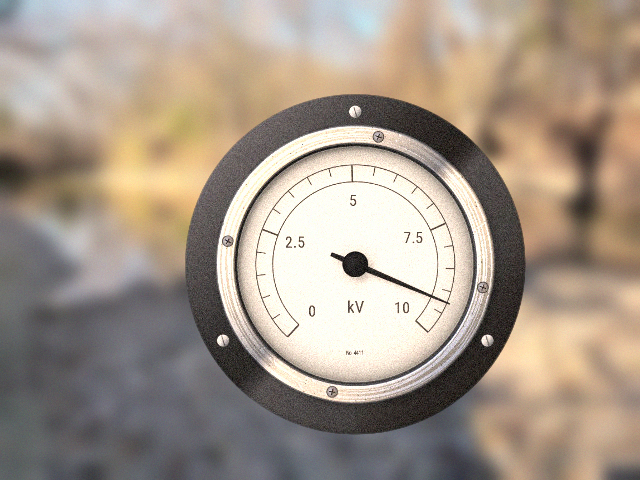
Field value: 9.25 (kV)
